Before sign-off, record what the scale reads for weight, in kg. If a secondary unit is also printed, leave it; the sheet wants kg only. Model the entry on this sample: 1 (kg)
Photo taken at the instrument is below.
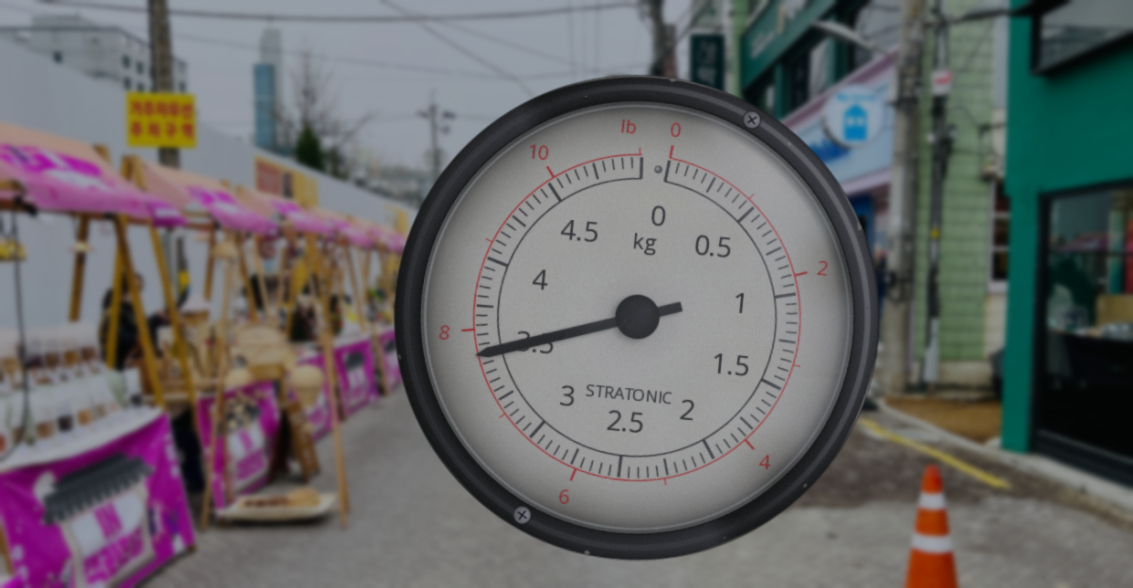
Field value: 3.5 (kg)
